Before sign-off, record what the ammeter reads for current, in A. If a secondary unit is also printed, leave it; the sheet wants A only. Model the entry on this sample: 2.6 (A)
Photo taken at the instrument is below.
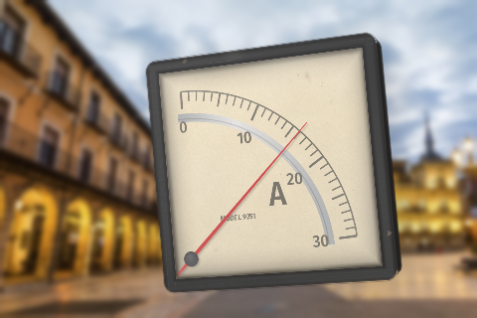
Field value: 16 (A)
